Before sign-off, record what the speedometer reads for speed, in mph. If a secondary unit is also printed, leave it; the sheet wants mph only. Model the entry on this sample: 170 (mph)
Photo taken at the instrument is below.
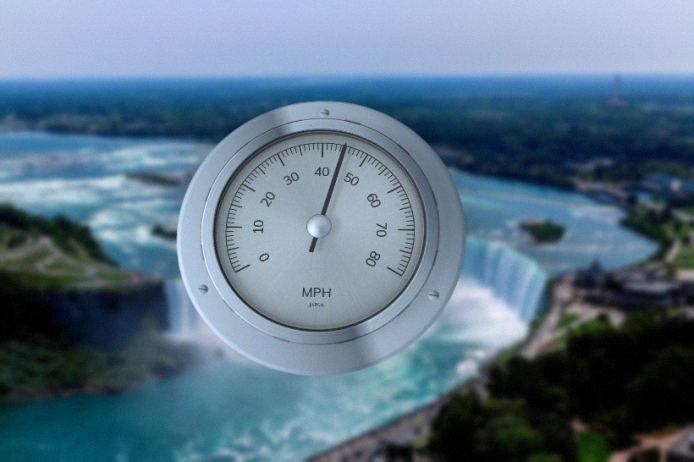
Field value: 45 (mph)
